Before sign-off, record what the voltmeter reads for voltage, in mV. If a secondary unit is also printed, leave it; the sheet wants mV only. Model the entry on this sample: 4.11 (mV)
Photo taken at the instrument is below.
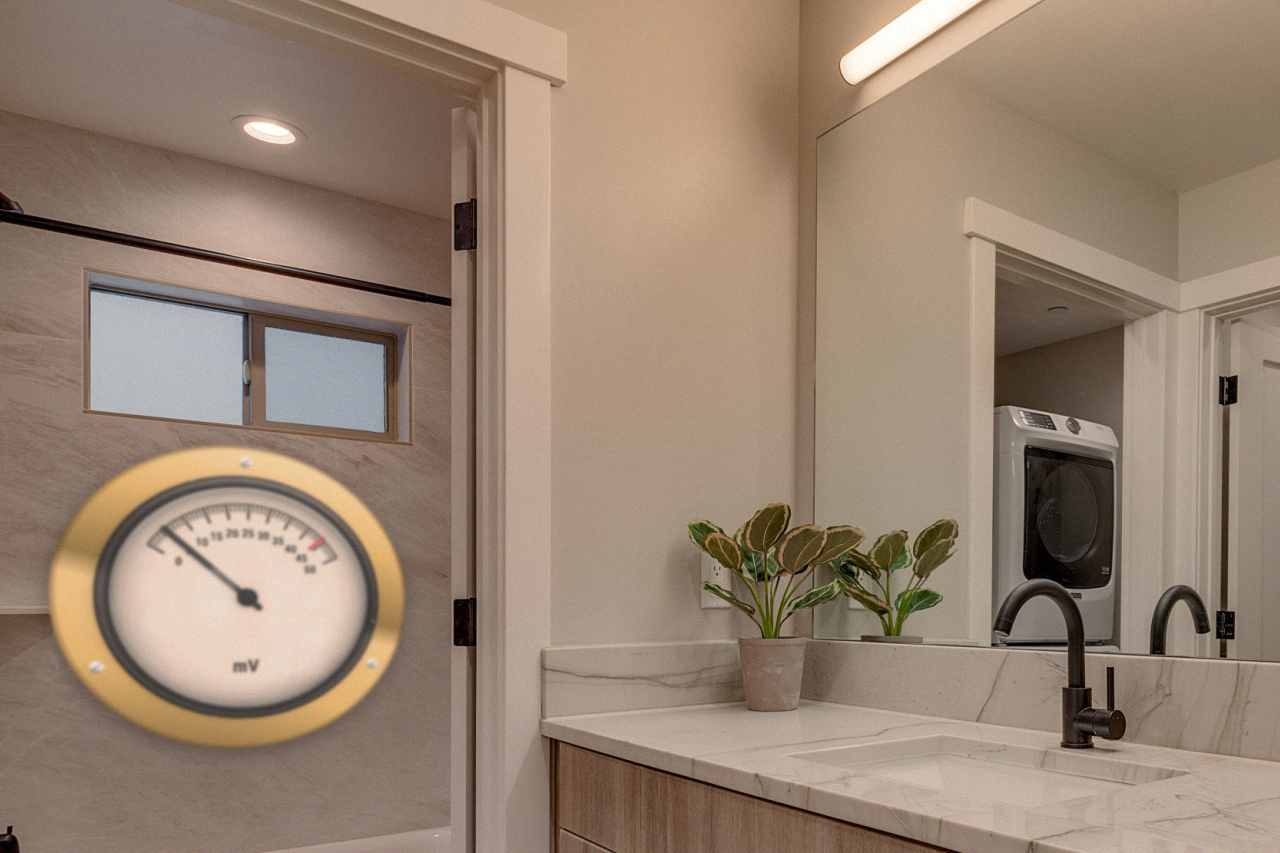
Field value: 5 (mV)
